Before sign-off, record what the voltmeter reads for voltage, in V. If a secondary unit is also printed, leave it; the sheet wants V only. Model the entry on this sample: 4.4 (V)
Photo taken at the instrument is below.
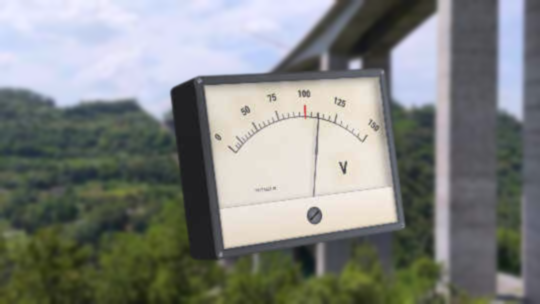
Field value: 110 (V)
